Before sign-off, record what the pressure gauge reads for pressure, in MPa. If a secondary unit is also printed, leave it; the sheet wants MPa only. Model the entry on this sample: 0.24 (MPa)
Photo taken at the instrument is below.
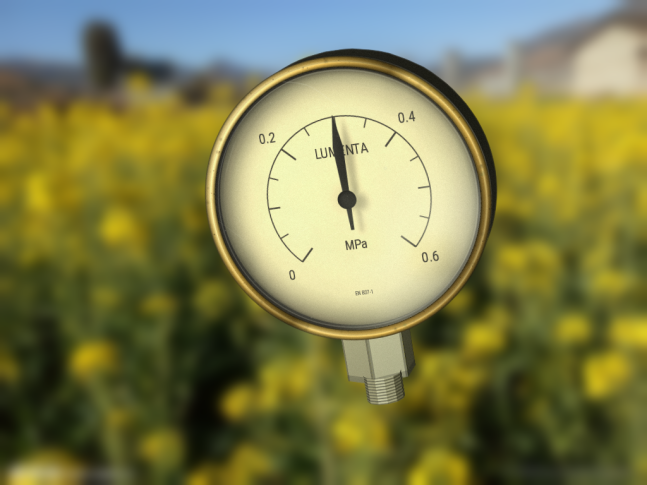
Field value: 0.3 (MPa)
